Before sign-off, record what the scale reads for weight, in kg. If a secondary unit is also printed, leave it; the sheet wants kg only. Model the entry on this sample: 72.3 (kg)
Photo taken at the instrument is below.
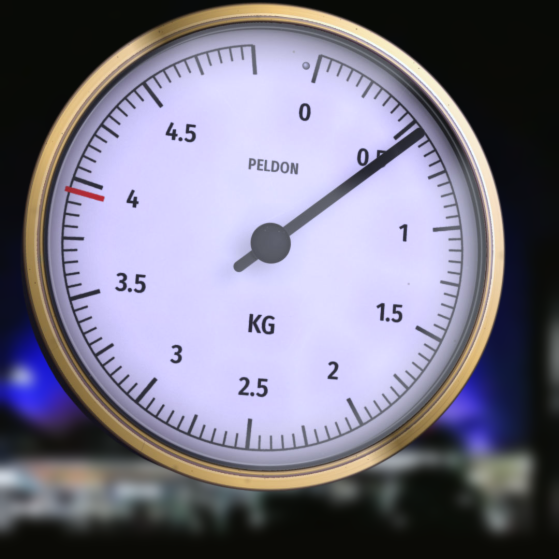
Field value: 0.55 (kg)
